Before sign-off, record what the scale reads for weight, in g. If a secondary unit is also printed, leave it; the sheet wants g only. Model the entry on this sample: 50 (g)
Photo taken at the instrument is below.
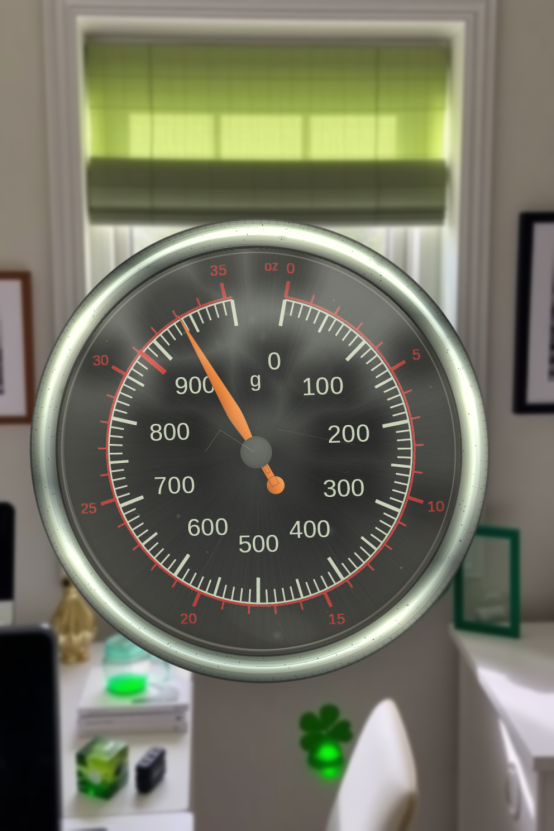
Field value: 940 (g)
